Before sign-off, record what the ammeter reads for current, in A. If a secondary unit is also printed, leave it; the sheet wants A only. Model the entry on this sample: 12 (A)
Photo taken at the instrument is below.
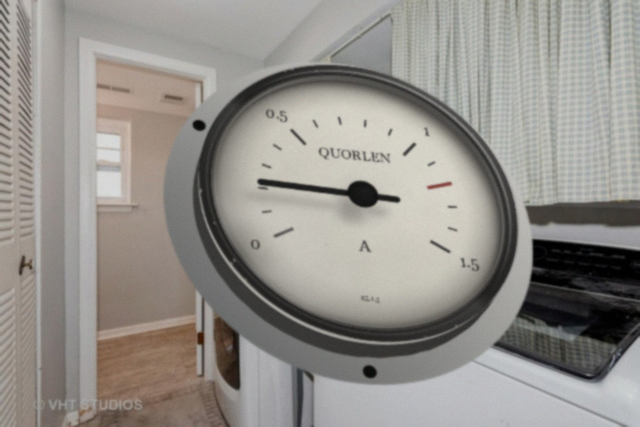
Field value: 0.2 (A)
